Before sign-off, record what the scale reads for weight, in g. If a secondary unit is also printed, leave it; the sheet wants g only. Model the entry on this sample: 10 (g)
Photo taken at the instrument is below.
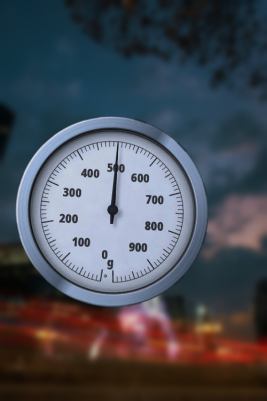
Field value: 500 (g)
